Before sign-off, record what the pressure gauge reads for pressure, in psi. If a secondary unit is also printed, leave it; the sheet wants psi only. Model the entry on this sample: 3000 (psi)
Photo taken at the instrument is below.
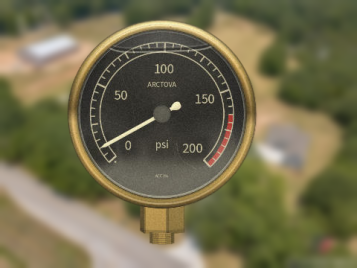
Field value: 10 (psi)
